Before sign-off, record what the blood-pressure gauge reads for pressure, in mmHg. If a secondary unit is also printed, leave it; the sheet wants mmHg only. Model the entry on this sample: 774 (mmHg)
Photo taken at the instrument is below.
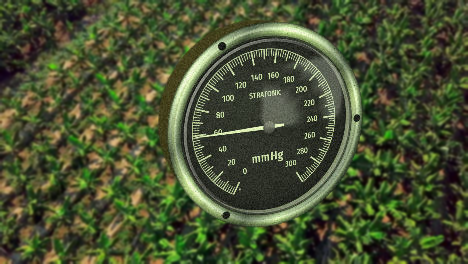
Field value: 60 (mmHg)
